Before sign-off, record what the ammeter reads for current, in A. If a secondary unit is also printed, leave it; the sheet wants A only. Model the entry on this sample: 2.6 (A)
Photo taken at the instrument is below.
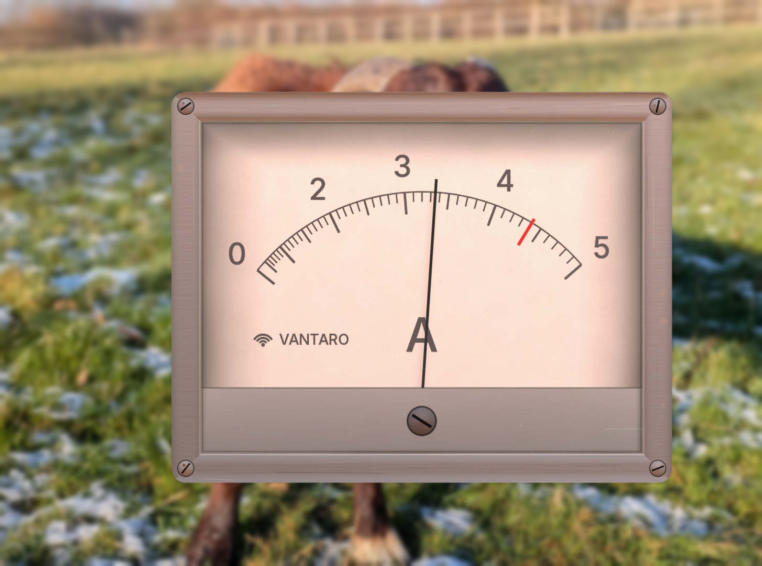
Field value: 3.35 (A)
